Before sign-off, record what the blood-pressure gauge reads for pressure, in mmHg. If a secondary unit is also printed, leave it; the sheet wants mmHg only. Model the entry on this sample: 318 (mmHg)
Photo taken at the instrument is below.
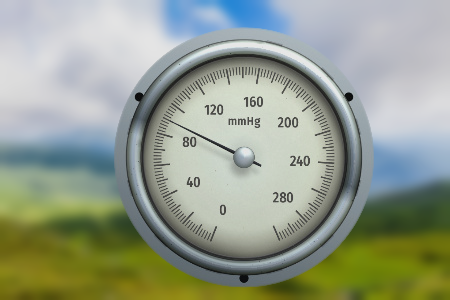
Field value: 90 (mmHg)
